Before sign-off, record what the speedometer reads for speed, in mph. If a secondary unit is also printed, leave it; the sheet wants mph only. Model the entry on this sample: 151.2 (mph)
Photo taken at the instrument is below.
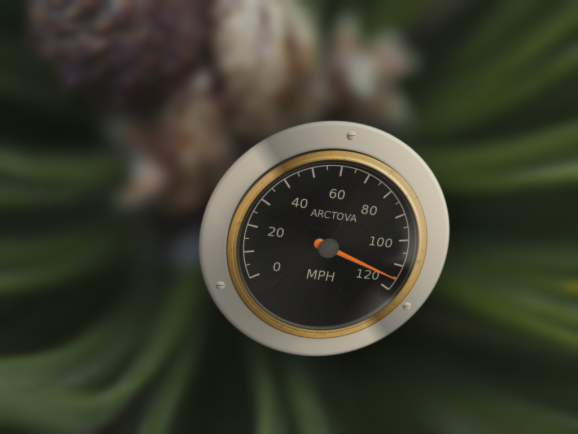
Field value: 115 (mph)
